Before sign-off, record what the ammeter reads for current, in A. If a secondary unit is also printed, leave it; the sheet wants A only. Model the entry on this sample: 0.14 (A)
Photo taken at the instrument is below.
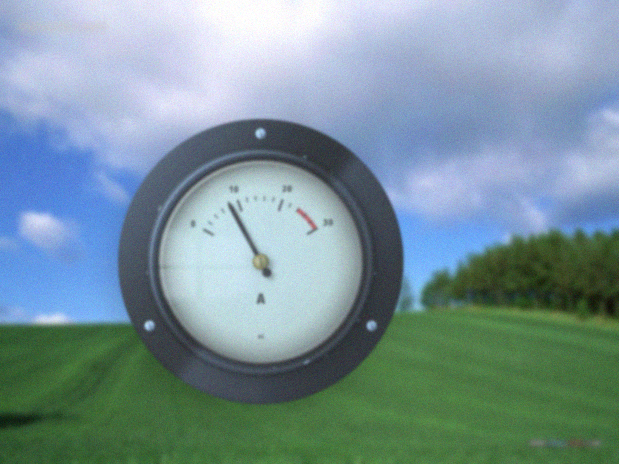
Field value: 8 (A)
